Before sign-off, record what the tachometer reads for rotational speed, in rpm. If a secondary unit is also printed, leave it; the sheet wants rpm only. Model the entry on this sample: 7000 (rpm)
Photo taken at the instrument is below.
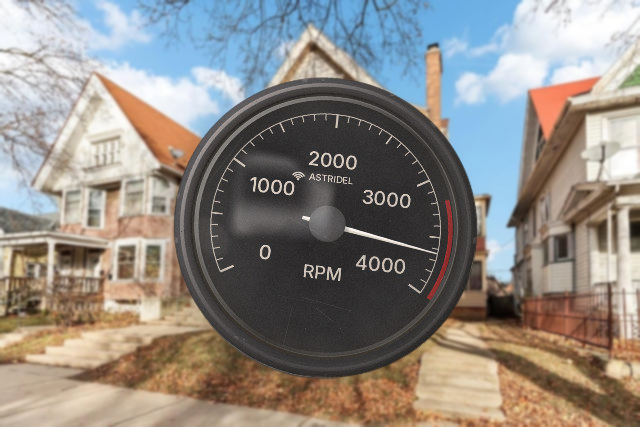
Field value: 3650 (rpm)
